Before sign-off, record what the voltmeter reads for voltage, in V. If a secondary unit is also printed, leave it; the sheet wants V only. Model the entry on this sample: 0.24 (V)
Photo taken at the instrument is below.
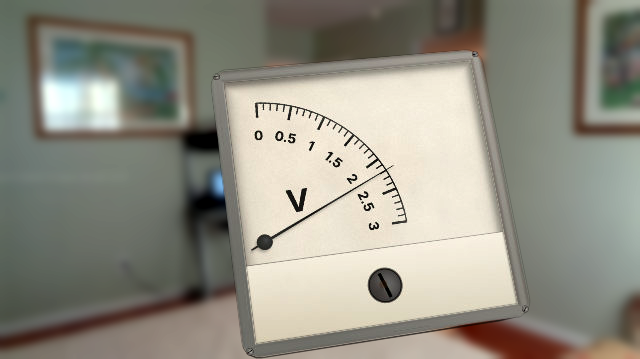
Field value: 2.2 (V)
